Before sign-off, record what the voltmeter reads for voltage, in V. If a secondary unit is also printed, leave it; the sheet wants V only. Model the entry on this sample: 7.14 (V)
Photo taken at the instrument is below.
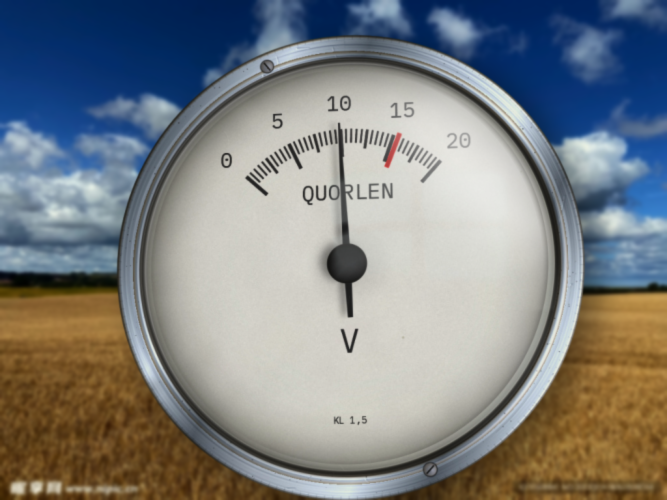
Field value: 10 (V)
